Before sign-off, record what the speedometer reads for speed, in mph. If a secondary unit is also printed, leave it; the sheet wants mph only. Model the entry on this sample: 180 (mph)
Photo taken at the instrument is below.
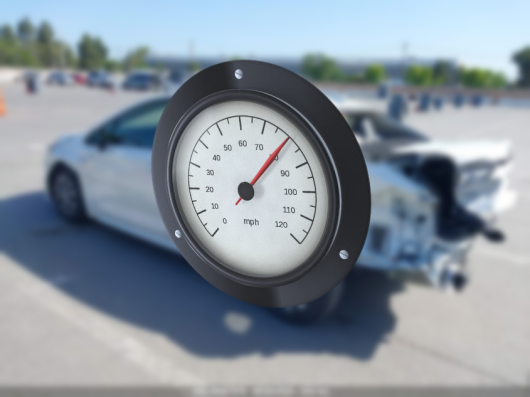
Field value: 80 (mph)
